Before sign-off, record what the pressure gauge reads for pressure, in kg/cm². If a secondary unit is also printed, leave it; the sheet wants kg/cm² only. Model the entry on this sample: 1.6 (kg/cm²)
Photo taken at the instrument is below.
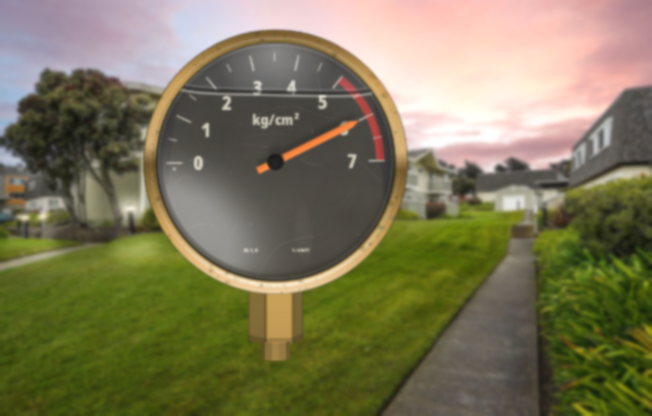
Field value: 6 (kg/cm²)
